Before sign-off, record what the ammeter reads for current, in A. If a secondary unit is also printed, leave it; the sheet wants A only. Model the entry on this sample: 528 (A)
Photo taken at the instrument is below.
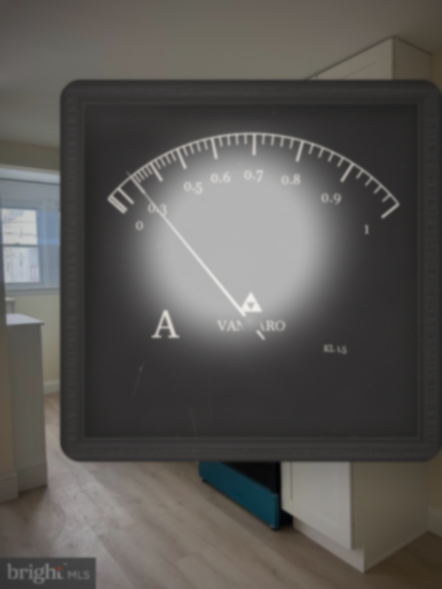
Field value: 0.3 (A)
